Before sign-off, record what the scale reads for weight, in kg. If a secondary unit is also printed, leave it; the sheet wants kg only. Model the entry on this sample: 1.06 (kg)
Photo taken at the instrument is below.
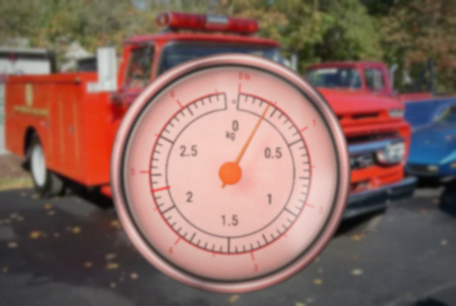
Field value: 0.2 (kg)
